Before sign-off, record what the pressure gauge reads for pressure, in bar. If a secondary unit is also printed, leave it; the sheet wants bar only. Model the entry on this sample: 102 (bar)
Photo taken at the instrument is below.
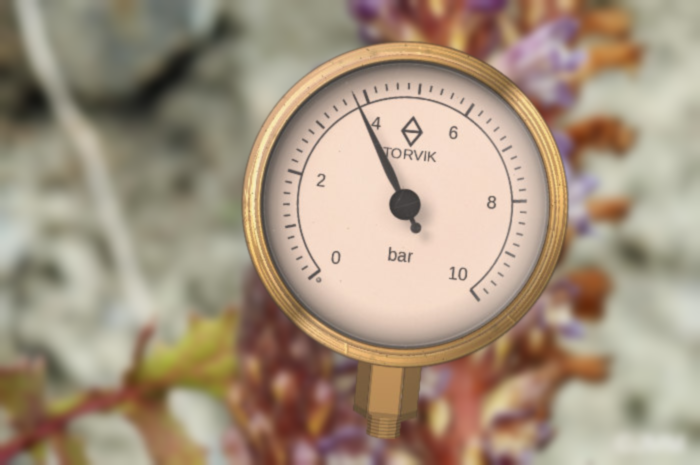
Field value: 3.8 (bar)
